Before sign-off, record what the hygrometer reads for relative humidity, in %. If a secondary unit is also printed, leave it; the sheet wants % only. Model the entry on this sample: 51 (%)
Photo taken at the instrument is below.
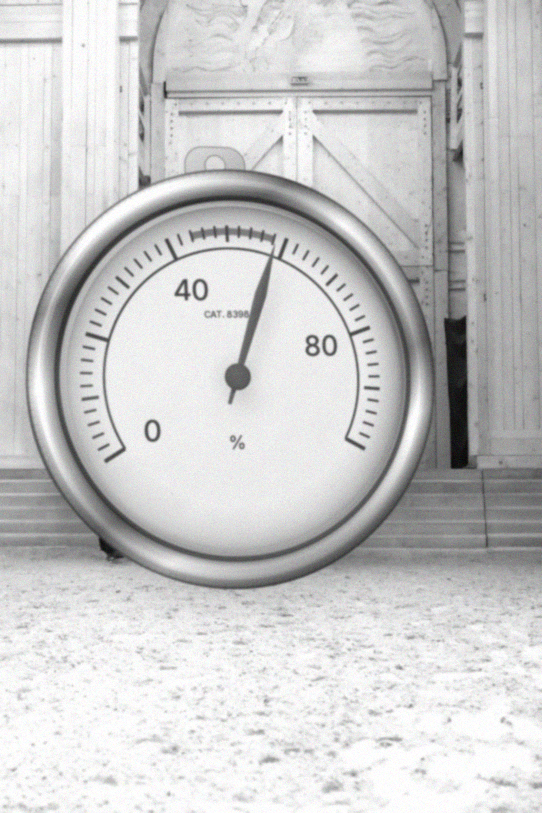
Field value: 58 (%)
